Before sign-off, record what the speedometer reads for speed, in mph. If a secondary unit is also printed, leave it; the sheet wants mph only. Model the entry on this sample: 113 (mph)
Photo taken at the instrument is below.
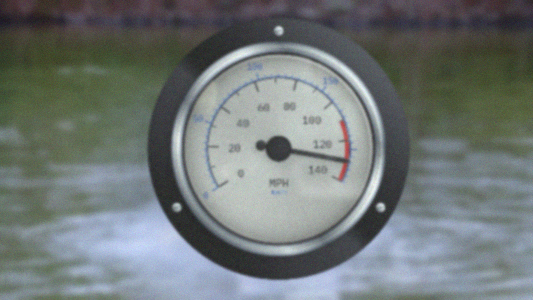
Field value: 130 (mph)
